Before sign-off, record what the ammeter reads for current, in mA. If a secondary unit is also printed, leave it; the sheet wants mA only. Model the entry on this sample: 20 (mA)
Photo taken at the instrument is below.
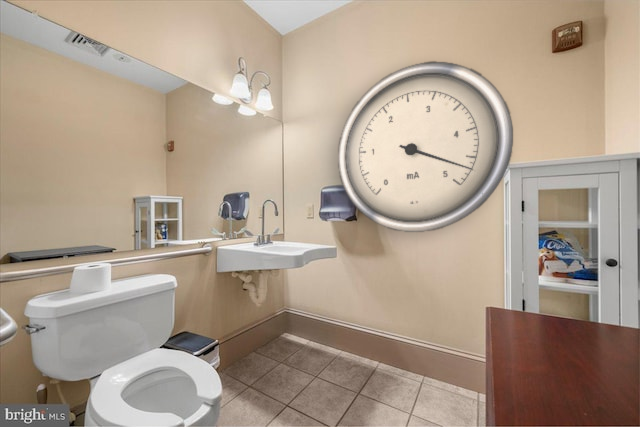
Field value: 4.7 (mA)
